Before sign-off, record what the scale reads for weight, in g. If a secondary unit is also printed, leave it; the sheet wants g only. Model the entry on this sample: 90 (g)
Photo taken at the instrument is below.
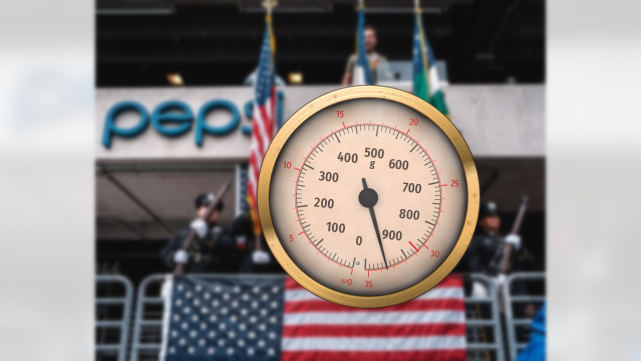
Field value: 950 (g)
